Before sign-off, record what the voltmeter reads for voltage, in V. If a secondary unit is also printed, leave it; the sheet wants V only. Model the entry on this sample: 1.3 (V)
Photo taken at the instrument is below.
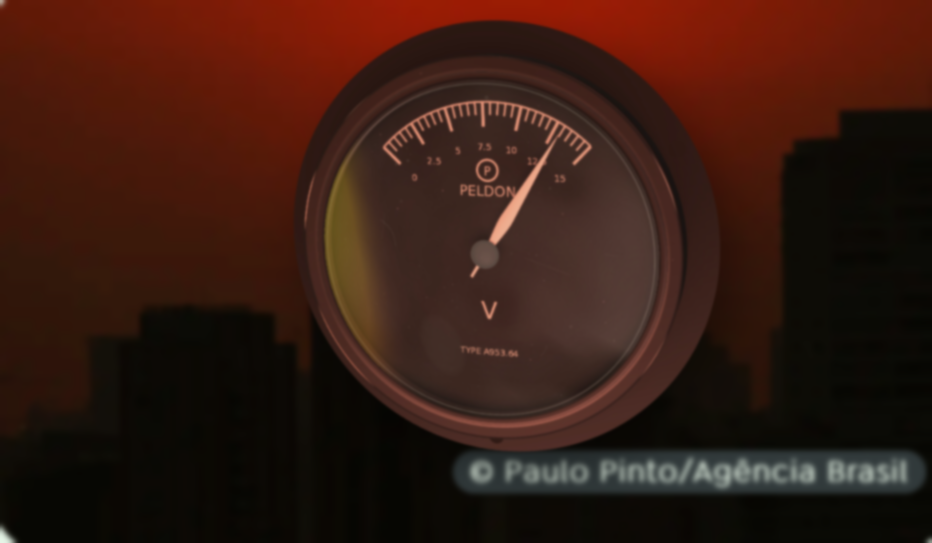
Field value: 13 (V)
